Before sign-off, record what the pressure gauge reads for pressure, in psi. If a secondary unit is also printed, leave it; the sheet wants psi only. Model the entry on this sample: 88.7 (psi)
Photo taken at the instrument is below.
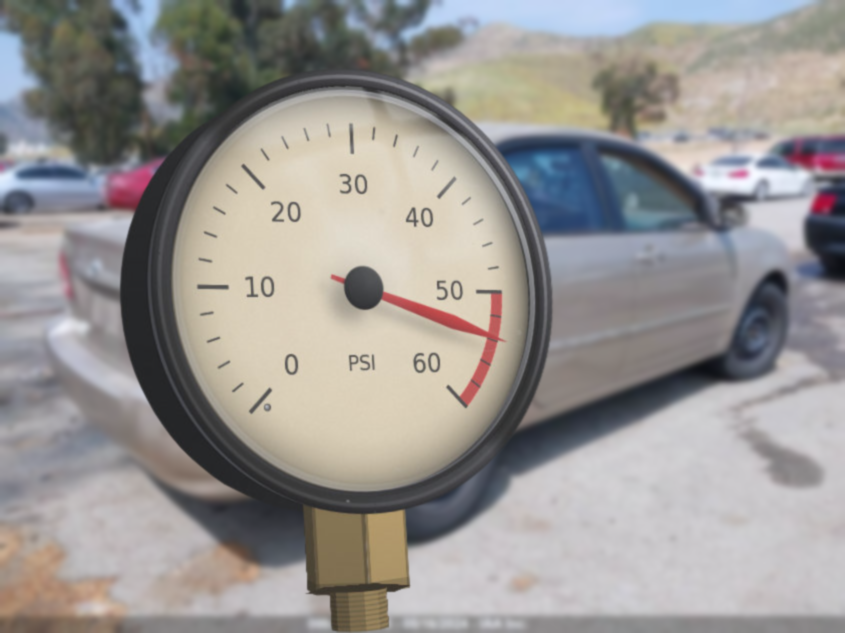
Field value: 54 (psi)
